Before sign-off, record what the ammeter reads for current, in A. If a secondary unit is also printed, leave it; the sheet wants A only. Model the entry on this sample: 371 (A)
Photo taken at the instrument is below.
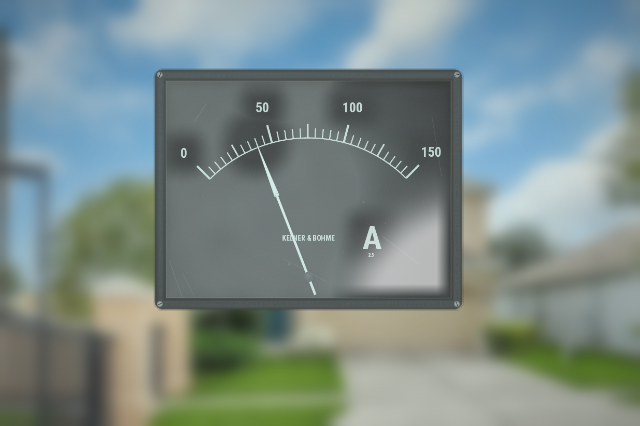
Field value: 40 (A)
